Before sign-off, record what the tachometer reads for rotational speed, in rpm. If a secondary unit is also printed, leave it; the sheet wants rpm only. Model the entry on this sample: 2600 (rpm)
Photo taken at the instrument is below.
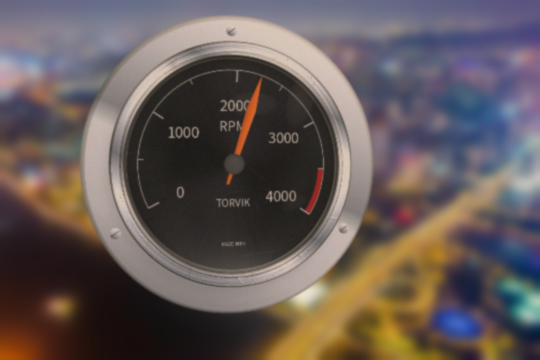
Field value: 2250 (rpm)
